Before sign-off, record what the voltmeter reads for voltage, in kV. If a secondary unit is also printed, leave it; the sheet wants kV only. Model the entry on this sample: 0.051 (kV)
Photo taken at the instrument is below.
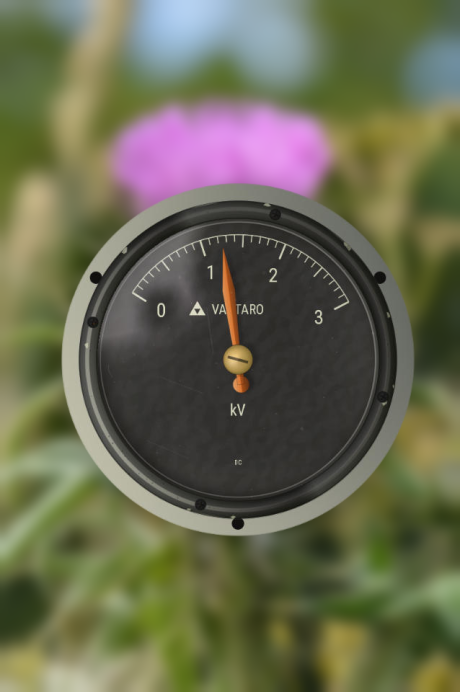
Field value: 1.25 (kV)
